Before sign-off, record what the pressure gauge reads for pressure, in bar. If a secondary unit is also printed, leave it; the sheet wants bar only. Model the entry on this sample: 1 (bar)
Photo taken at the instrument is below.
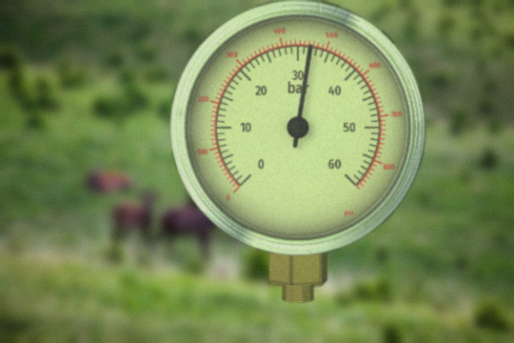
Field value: 32 (bar)
